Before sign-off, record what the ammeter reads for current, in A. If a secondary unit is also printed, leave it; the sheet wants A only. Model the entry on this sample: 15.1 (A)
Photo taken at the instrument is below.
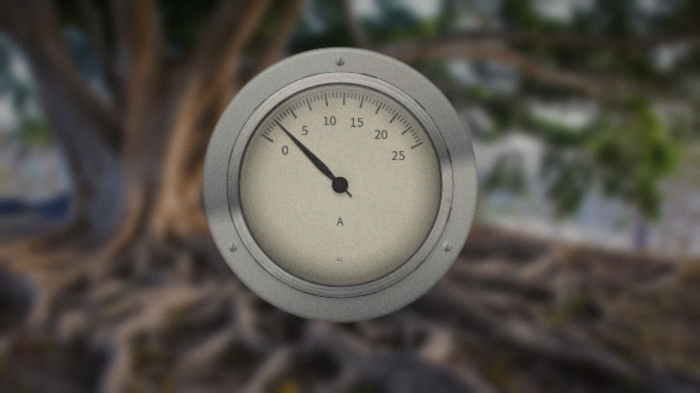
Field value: 2.5 (A)
